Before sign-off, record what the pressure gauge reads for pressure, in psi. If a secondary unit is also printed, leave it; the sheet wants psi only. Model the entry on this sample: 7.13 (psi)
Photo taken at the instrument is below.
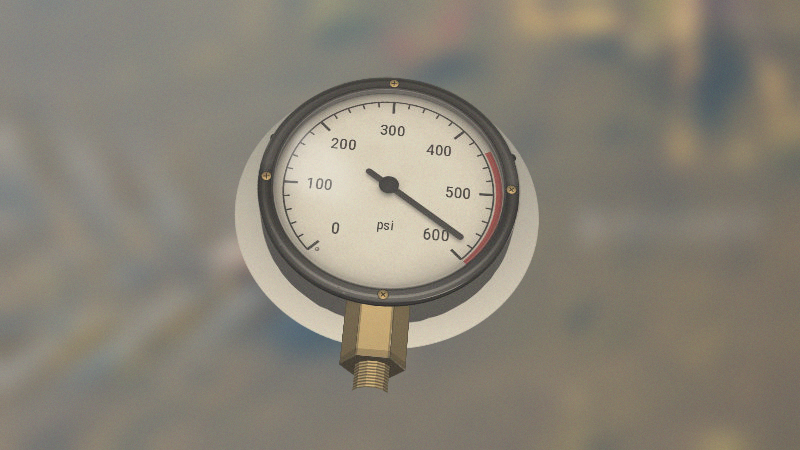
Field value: 580 (psi)
